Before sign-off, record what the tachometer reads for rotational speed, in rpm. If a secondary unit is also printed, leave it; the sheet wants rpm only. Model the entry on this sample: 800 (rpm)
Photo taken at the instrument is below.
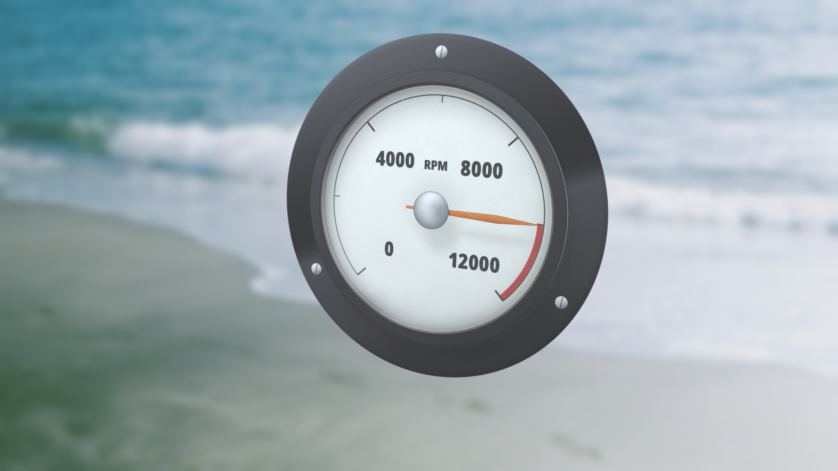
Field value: 10000 (rpm)
